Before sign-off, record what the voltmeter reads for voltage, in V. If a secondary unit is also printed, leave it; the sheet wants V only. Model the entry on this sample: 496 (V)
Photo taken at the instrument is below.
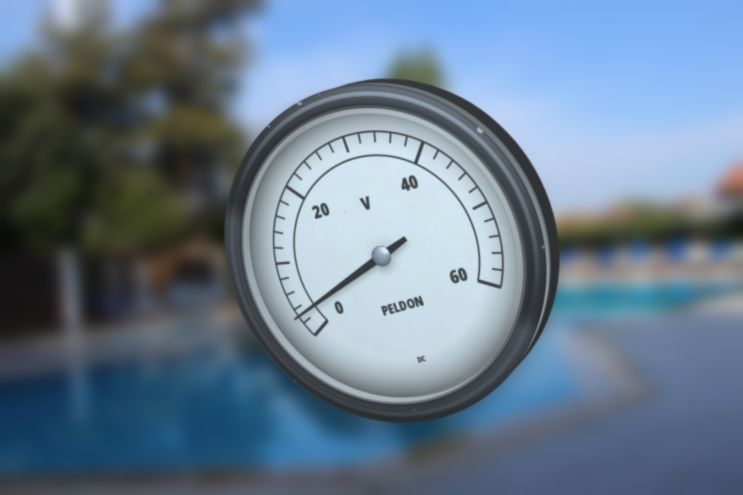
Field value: 3 (V)
